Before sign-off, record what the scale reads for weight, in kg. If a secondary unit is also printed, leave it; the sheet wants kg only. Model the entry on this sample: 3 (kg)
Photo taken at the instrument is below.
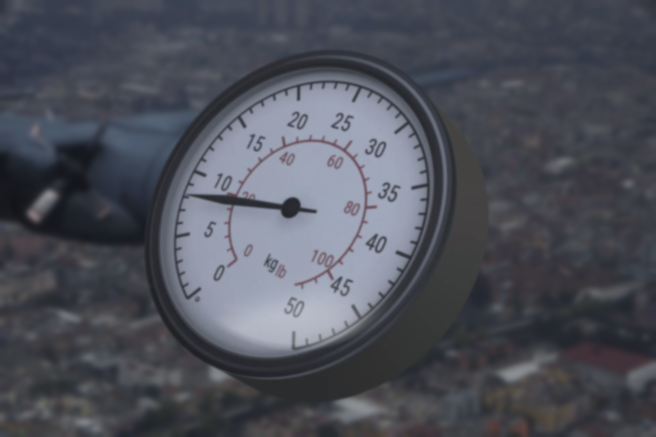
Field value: 8 (kg)
